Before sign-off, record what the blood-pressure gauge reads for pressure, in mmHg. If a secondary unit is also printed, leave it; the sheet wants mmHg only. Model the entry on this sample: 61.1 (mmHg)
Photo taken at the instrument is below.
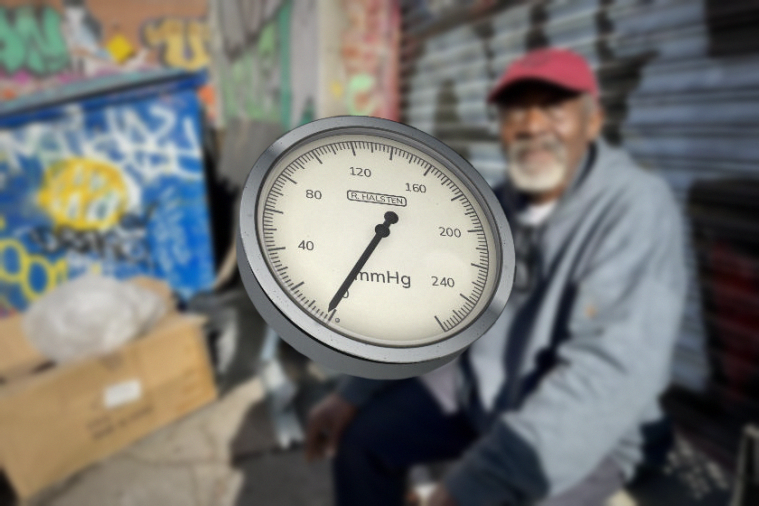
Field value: 2 (mmHg)
